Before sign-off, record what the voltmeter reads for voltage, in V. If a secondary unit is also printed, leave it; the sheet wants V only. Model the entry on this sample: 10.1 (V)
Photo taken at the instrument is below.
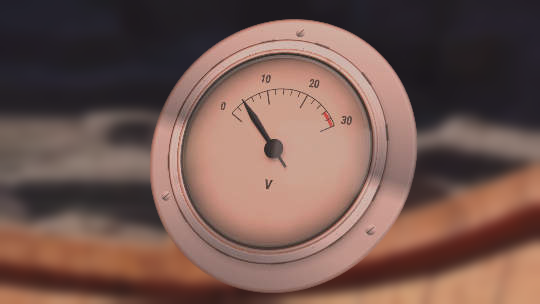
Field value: 4 (V)
